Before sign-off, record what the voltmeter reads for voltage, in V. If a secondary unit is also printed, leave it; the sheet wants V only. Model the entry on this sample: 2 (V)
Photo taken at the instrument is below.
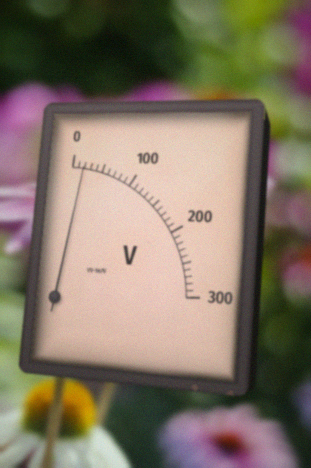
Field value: 20 (V)
